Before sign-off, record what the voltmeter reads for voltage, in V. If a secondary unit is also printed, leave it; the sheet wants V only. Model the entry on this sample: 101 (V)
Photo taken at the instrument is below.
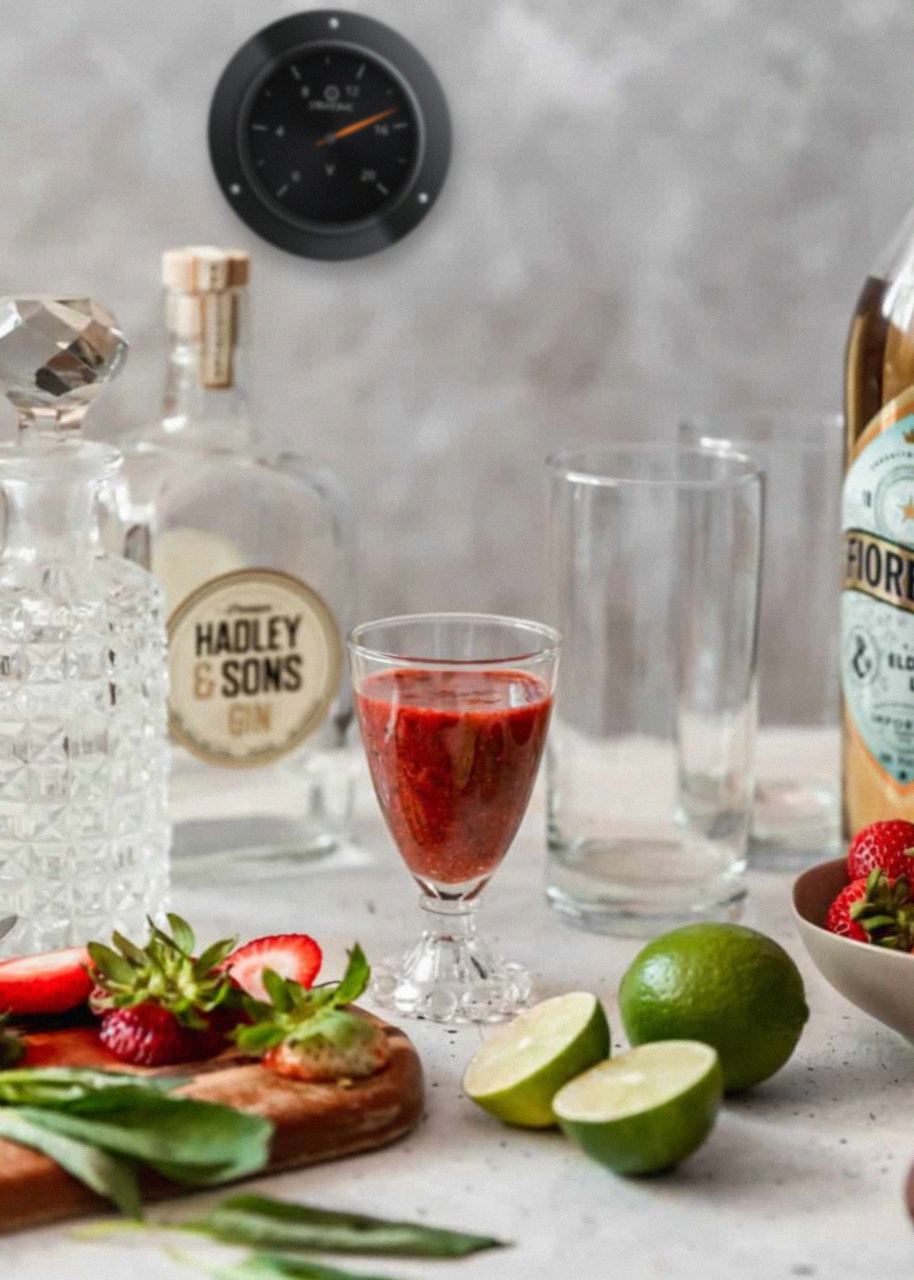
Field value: 15 (V)
